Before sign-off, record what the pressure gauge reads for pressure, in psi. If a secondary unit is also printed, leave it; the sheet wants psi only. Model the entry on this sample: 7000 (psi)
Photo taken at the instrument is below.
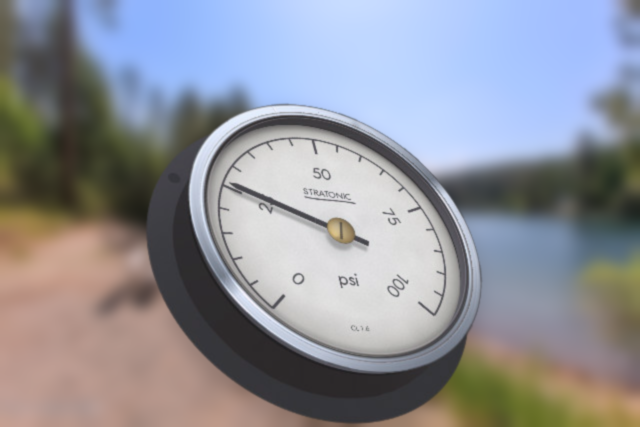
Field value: 25 (psi)
